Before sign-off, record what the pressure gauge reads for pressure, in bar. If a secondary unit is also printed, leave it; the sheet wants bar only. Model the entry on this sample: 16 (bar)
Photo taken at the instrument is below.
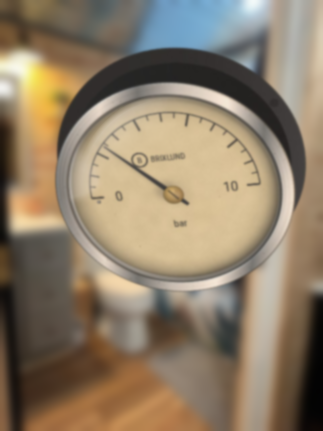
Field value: 2.5 (bar)
